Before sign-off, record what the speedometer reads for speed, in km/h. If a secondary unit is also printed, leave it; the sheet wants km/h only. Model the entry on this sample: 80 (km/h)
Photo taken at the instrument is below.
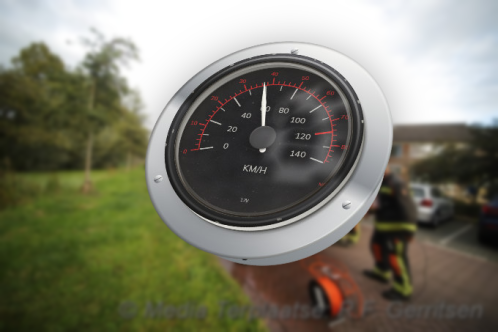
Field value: 60 (km/h)
